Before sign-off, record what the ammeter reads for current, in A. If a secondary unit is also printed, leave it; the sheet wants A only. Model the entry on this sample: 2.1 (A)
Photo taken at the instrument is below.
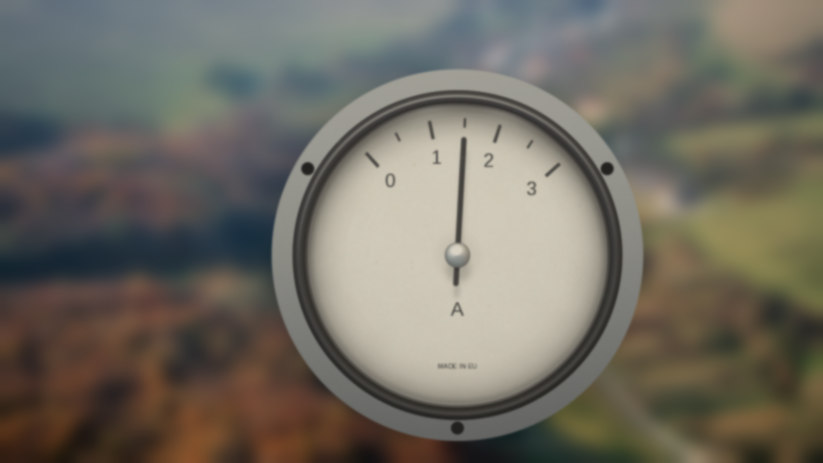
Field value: 1.5 (A)
